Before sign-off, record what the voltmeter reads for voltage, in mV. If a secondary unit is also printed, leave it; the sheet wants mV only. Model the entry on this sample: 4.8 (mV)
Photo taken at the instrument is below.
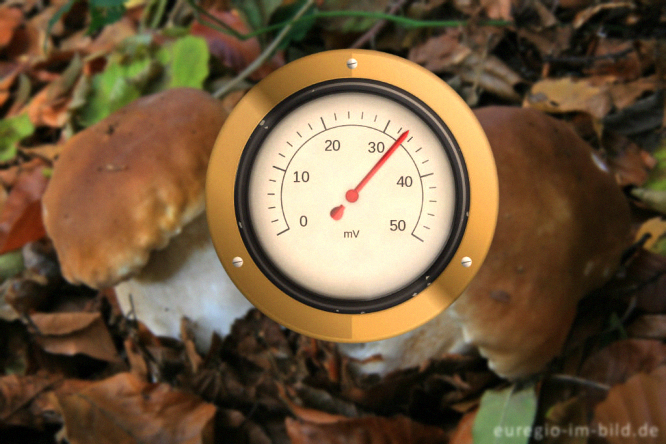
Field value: 33 (mV)
